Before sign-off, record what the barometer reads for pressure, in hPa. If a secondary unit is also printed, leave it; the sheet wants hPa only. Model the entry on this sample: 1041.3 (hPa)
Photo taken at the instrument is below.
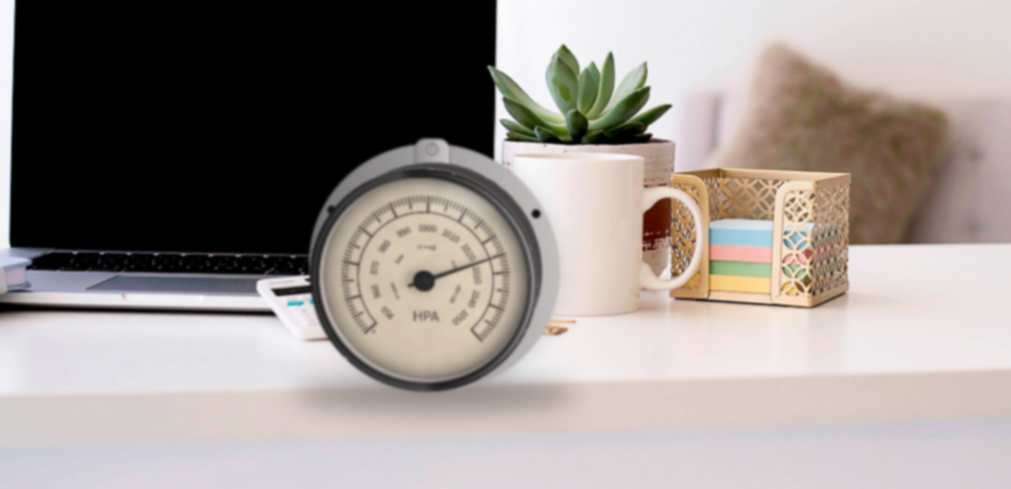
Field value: 1025 (hPa)
